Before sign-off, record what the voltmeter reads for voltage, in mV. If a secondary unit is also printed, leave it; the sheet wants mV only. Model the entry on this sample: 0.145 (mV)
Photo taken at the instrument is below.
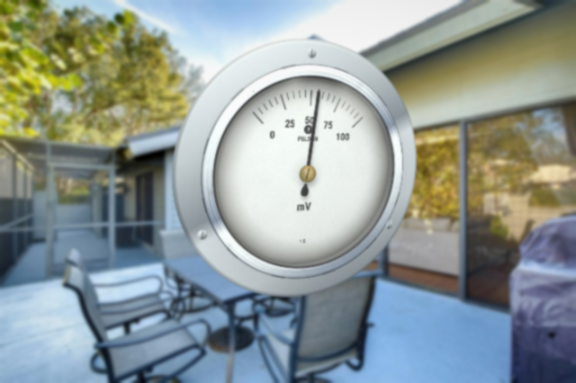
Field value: 55 (mV)
